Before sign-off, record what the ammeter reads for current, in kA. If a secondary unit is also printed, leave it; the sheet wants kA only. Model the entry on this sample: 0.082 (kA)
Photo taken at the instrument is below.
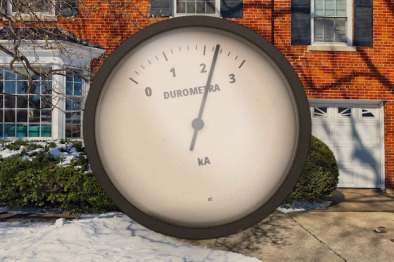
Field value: 2.3 (kA)
